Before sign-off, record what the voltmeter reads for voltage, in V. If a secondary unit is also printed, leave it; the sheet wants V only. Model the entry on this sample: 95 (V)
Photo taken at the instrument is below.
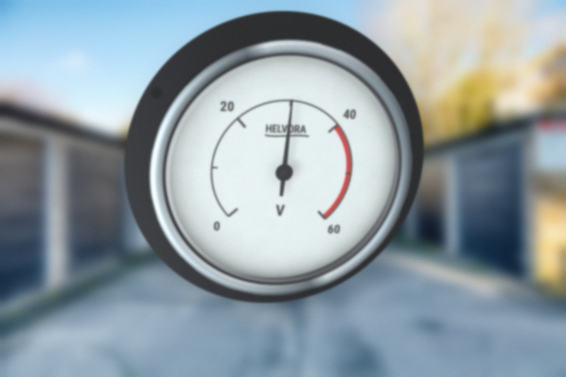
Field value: 30 (V)
